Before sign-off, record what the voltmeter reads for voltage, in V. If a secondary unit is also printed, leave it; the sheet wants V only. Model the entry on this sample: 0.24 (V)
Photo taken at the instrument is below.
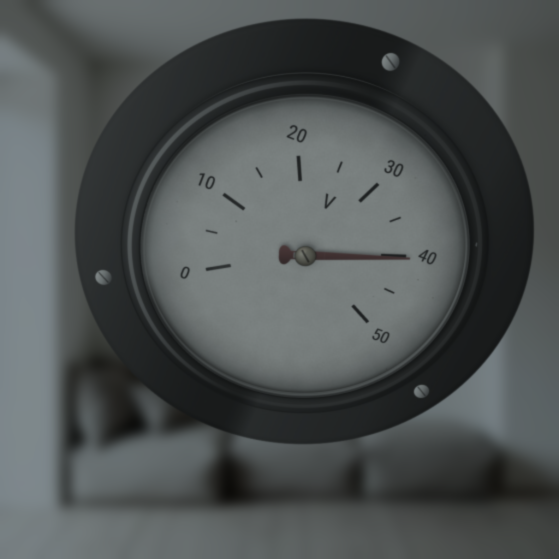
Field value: 40 (V)
